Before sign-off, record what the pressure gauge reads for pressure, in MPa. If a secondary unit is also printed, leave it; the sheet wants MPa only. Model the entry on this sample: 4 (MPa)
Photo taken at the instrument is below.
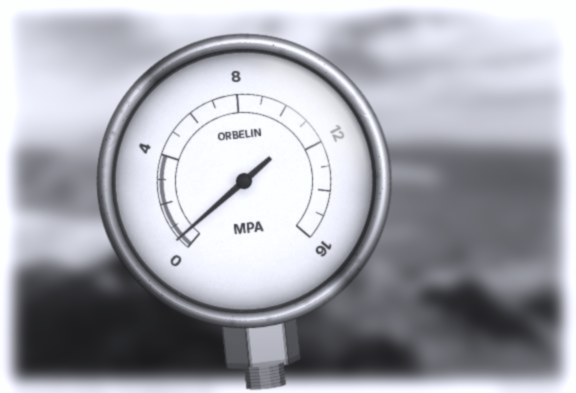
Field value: 0.5 (MPa)
